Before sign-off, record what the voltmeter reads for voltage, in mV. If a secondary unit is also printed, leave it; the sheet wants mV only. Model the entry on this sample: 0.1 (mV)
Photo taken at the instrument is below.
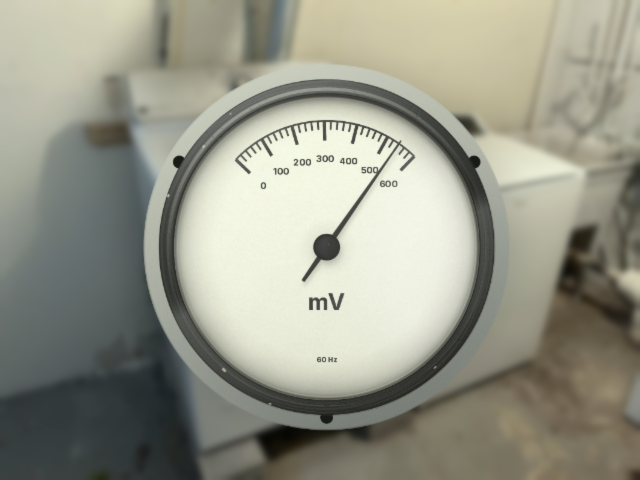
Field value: 540 (mV)
